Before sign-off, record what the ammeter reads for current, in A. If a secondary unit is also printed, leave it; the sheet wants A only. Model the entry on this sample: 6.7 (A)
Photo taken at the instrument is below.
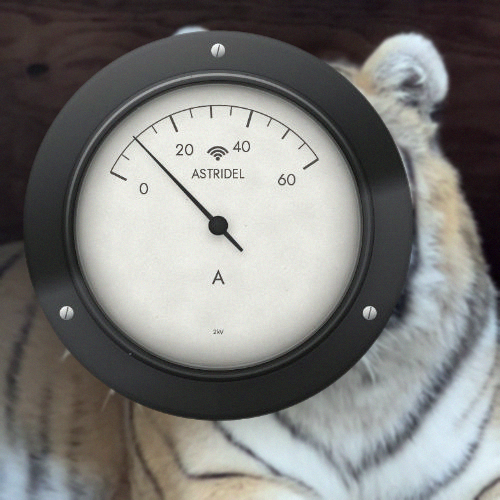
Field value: 10 (A)
